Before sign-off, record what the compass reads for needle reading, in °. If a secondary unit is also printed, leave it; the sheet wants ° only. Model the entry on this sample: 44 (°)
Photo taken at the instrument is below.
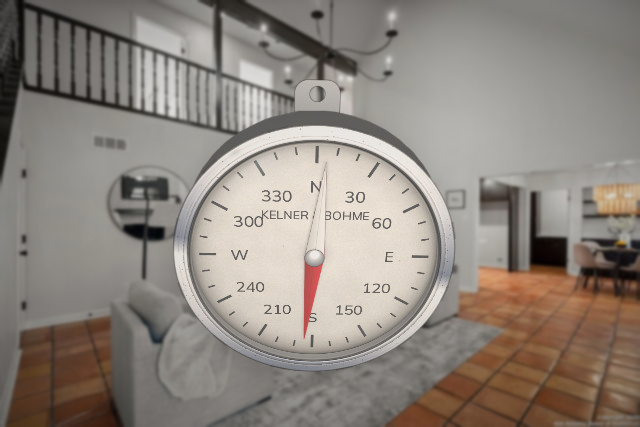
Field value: 185 (°)
